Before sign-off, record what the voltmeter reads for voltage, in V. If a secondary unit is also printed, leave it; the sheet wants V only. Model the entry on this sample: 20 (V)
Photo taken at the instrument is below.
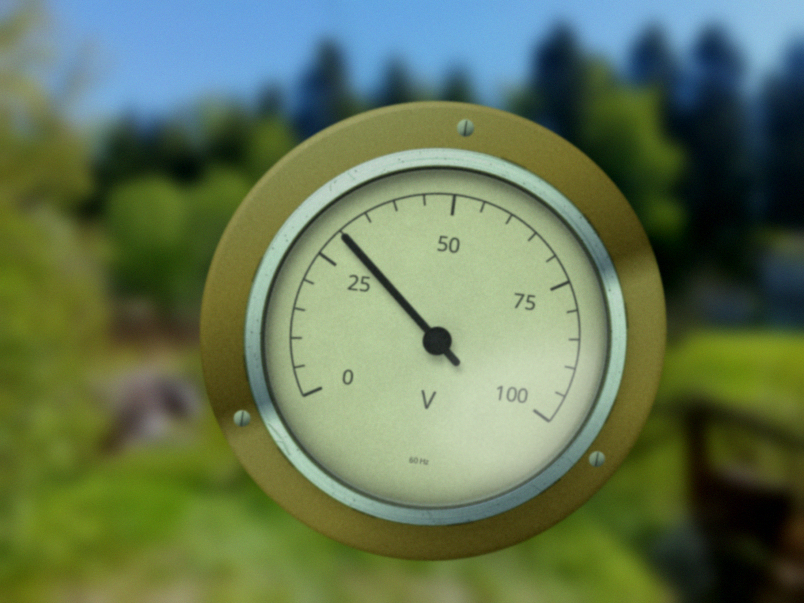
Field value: 30 (V)
